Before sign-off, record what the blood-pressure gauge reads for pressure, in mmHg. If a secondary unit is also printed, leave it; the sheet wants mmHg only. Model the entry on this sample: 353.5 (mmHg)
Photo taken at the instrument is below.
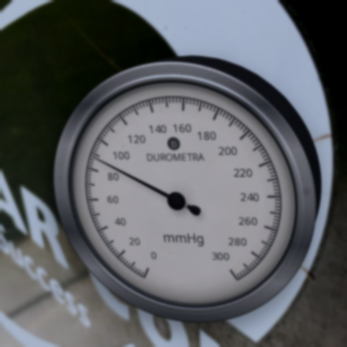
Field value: 90 (mmHg)
